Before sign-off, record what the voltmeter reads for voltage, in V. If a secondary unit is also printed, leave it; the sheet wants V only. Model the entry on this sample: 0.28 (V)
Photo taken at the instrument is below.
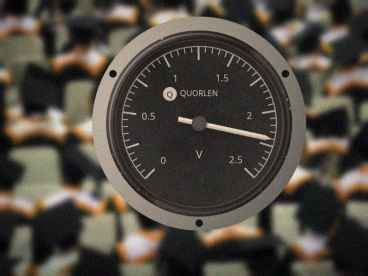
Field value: 2.2 (V)
